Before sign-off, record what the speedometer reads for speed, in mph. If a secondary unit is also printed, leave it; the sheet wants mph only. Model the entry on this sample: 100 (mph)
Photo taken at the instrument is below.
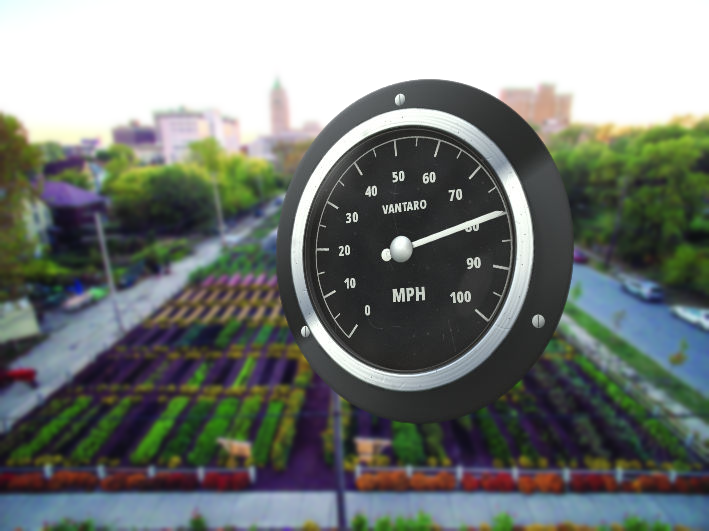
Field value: 80 (mph)
